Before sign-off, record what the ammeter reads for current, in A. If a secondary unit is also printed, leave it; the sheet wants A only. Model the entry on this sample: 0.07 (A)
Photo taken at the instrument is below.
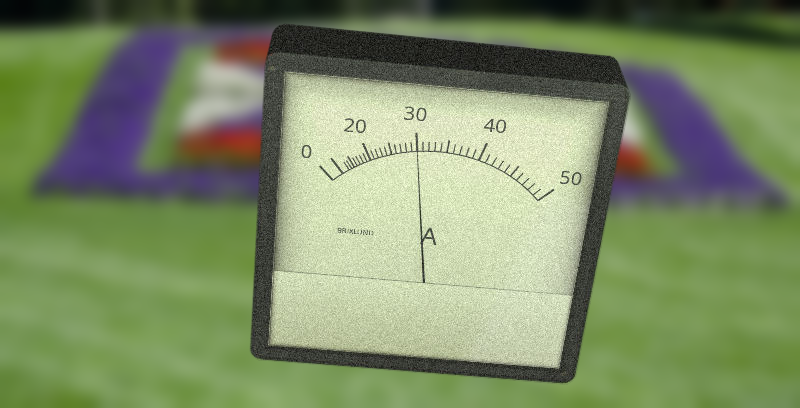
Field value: 30 (A)
